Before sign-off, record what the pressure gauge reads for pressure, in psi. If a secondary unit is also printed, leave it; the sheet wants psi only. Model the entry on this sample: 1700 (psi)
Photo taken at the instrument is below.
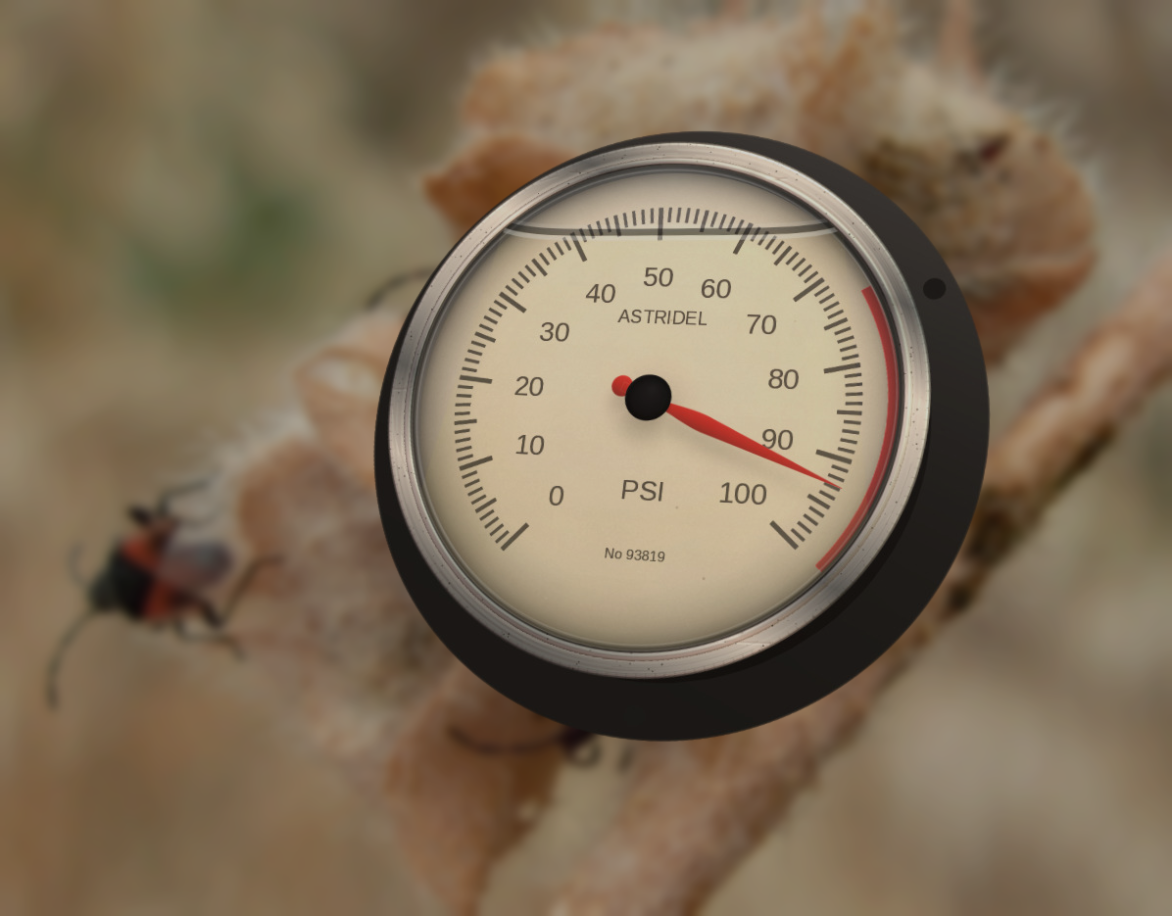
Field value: 93 (psi)
